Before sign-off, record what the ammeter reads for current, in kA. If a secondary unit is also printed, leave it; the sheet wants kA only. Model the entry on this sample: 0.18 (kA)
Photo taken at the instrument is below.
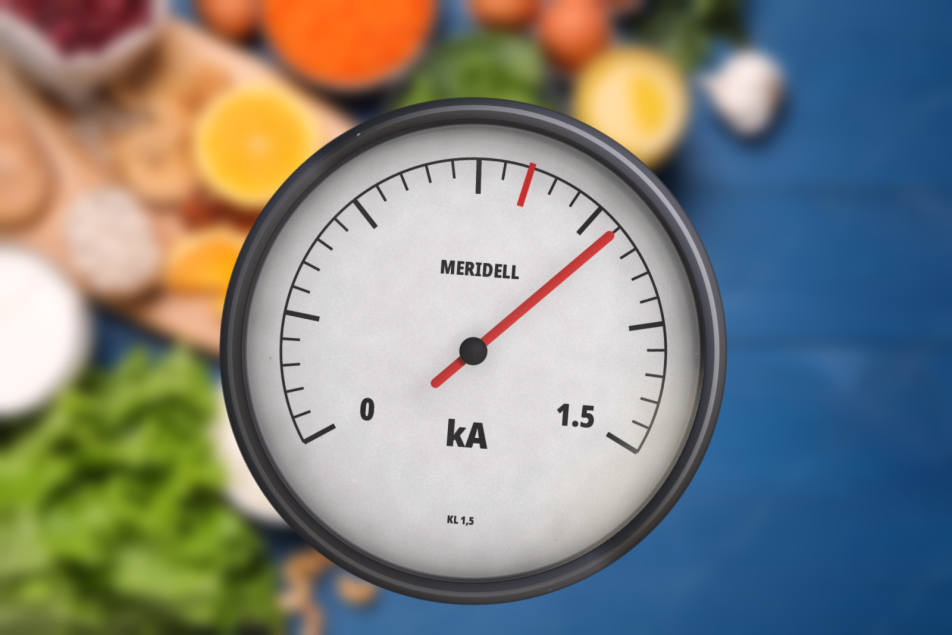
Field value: 1.05 (kA)
